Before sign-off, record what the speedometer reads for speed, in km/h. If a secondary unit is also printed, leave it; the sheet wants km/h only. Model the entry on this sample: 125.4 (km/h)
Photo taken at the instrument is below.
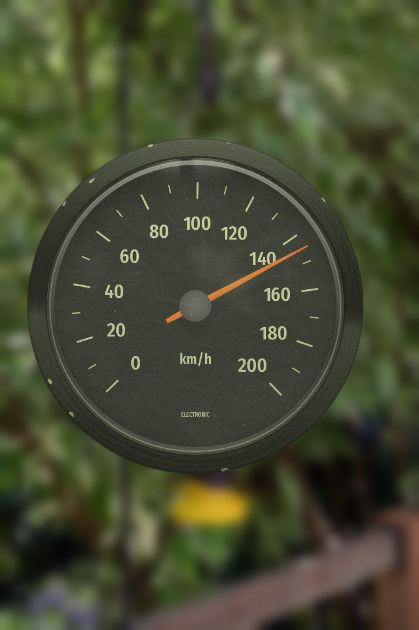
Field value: 145 (km/h)
